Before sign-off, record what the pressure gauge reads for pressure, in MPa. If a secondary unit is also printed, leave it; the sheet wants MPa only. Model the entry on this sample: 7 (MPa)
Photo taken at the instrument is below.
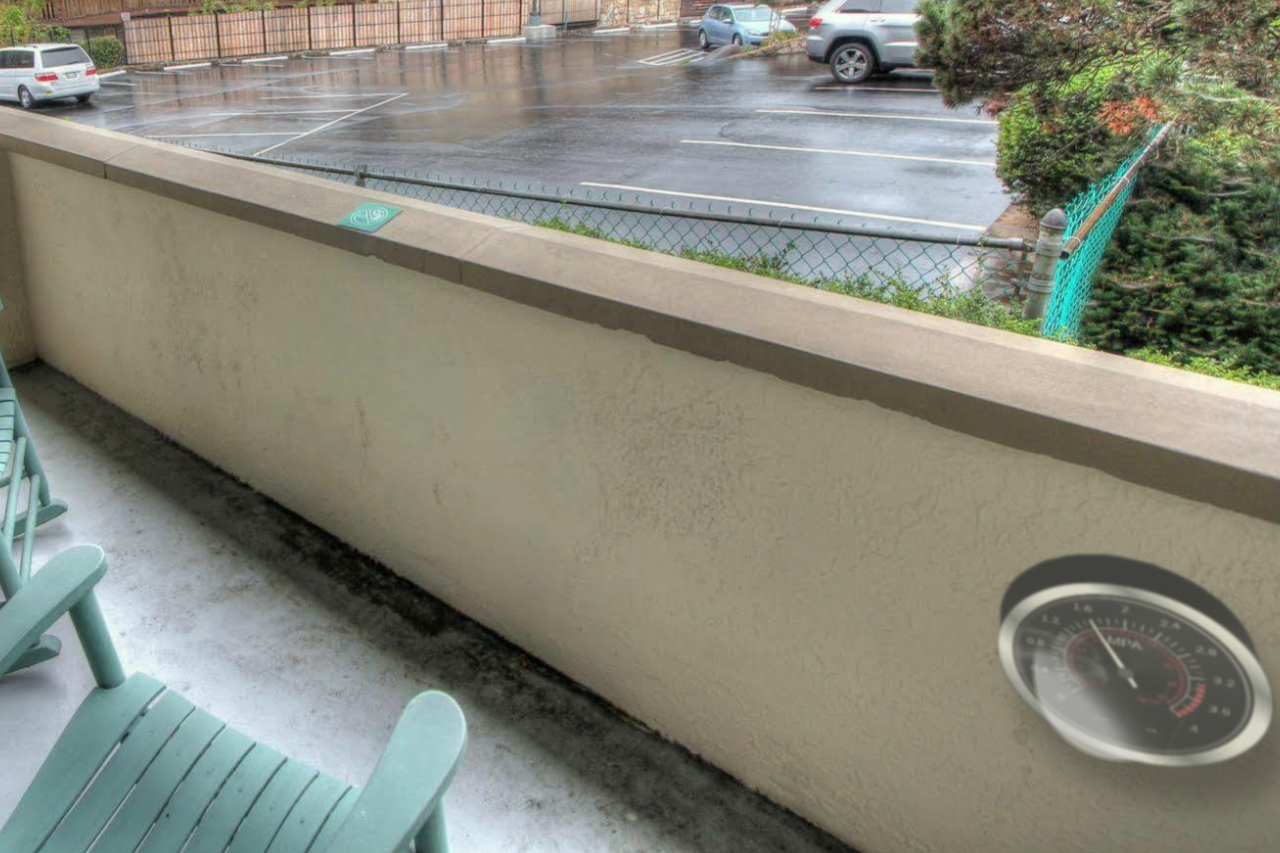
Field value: 1.6 (MPa)
